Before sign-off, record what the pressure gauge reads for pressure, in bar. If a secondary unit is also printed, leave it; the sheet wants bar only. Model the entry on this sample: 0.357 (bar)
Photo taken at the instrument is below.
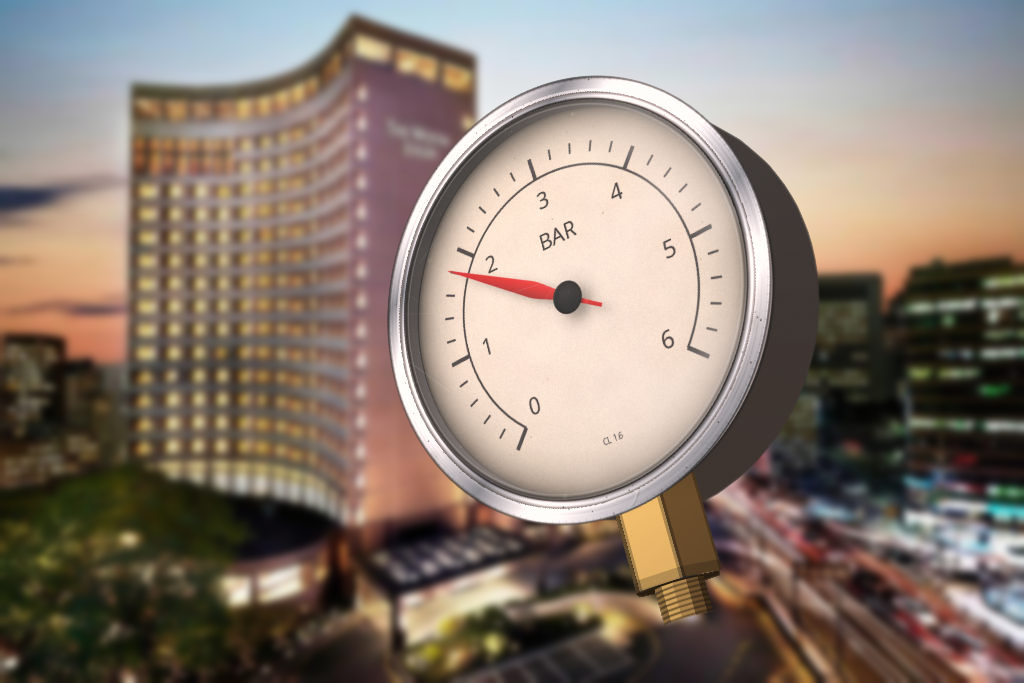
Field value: 1.8 (bar)
